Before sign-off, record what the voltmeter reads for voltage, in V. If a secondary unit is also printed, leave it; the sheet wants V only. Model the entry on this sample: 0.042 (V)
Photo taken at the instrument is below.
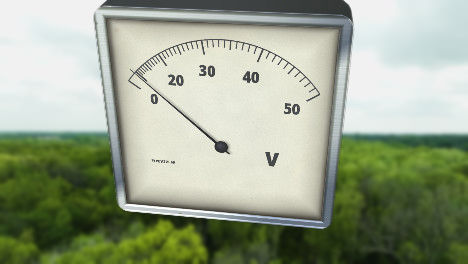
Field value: 10 (V)
